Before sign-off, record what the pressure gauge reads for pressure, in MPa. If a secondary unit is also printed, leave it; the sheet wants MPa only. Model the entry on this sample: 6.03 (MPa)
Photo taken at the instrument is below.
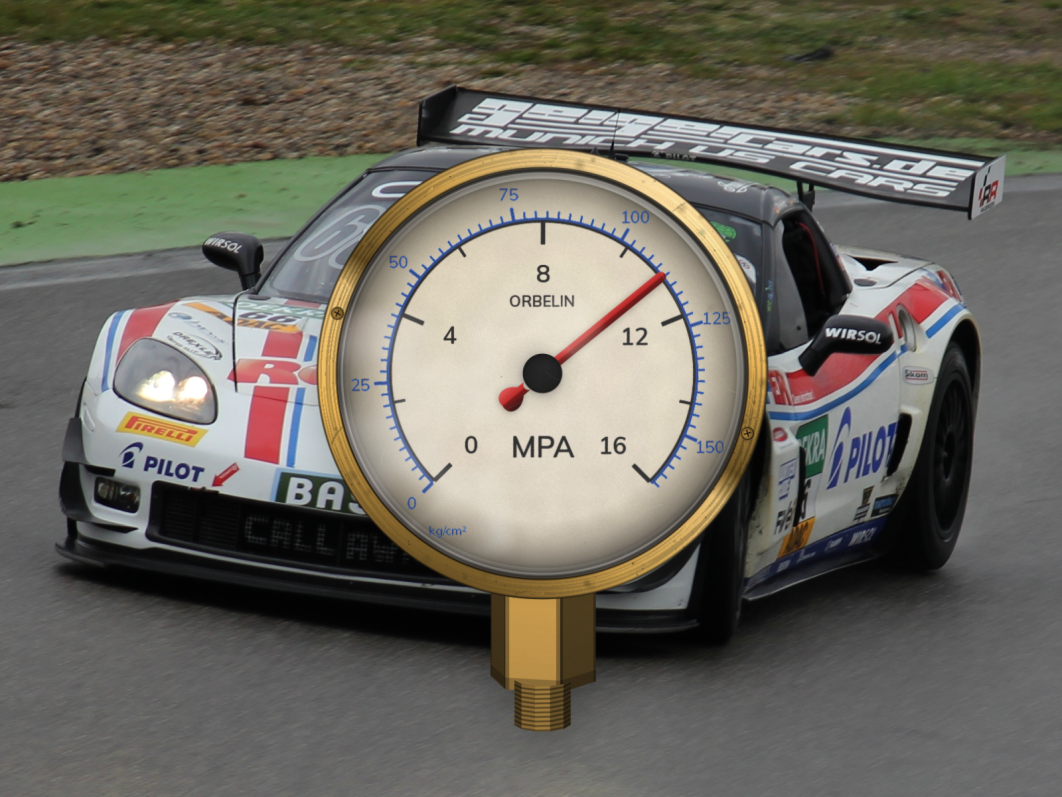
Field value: 11 (MPa)
